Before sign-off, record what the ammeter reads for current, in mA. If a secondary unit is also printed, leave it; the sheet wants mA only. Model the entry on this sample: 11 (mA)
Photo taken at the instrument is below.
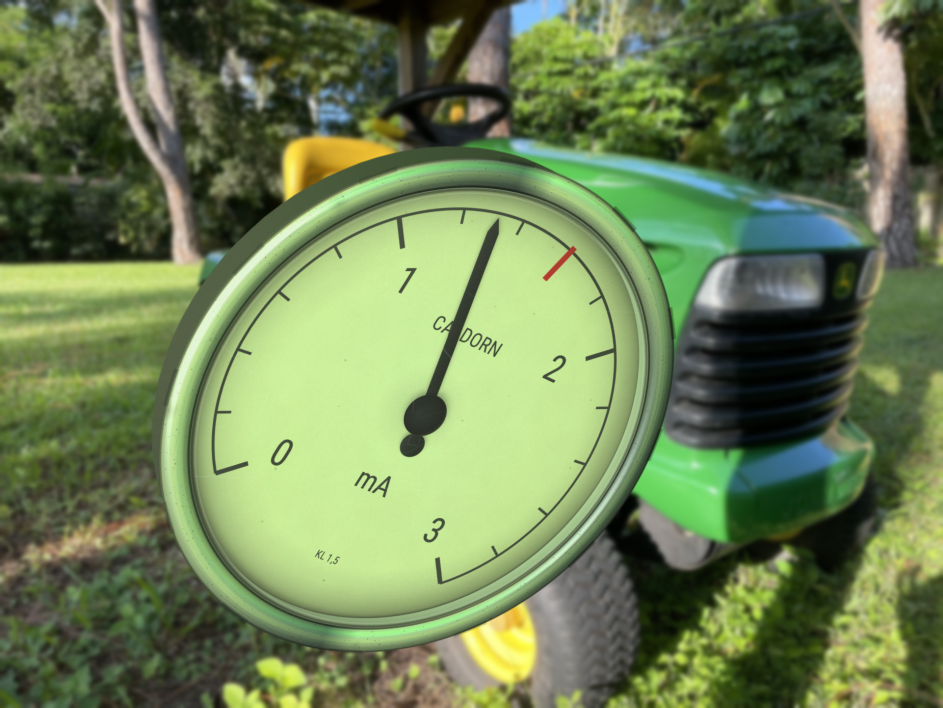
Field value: 1.3 (mA)
